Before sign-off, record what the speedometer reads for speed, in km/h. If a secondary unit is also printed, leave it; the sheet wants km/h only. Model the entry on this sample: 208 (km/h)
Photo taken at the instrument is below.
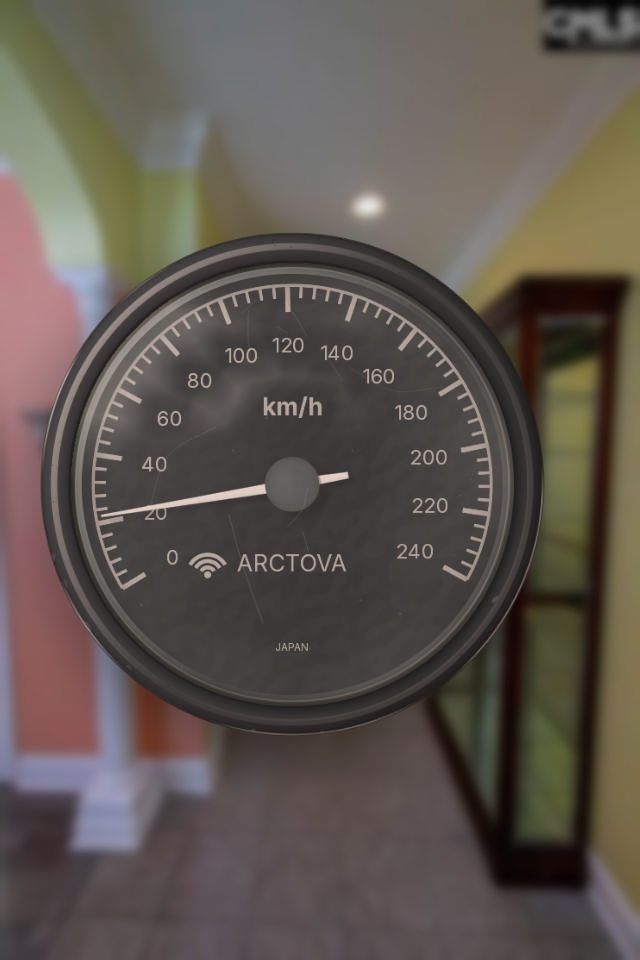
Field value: 22 (km/h)
